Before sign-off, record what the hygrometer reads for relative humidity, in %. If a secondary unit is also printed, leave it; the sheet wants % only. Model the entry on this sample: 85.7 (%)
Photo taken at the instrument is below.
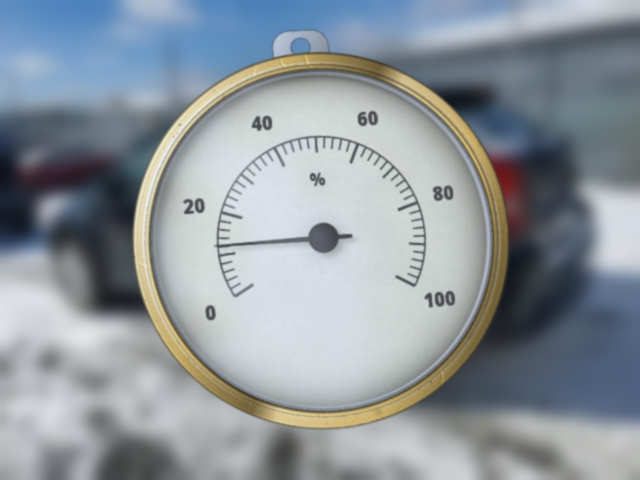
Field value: 12 (%)
